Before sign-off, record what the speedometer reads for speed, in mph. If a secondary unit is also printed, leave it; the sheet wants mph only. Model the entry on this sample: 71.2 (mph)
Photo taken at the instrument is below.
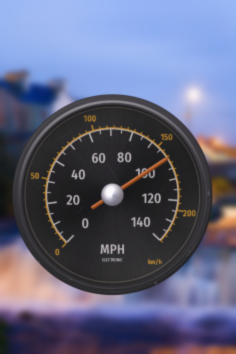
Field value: 100 (mph)
